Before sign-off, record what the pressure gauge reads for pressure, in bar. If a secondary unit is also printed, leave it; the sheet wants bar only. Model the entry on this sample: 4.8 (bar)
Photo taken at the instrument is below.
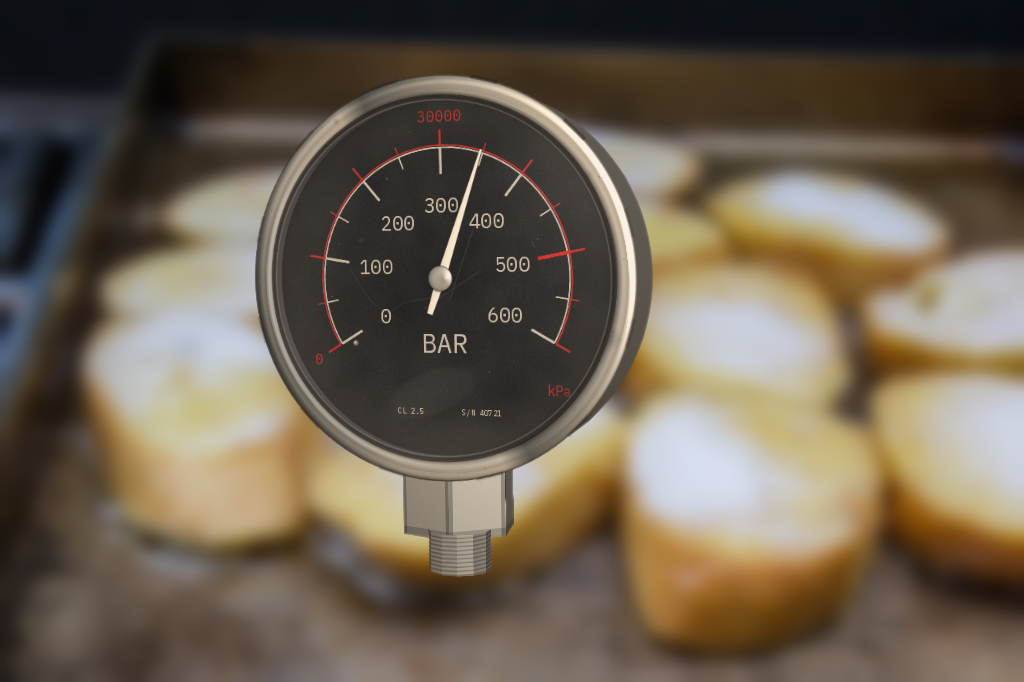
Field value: 350 (bar)
